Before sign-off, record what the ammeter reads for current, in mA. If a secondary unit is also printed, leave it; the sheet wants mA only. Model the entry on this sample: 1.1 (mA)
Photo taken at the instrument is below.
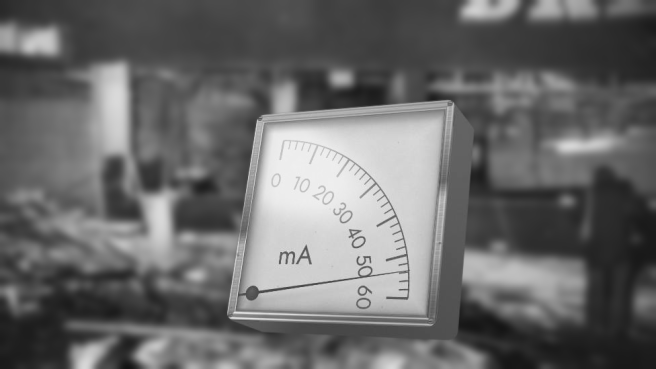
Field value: 54 (mA)
